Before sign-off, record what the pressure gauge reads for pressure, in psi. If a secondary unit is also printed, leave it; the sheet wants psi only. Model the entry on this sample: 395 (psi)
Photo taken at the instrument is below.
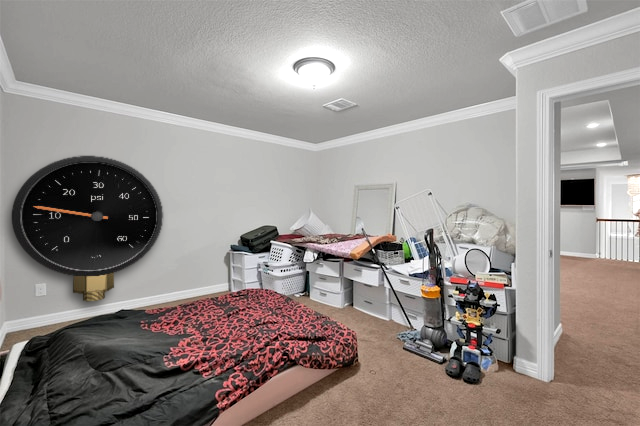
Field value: 12 (psi)
